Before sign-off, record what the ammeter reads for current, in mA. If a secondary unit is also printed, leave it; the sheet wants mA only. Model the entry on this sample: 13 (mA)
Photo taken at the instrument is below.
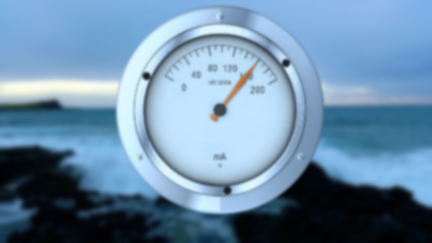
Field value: 160 (mA)
